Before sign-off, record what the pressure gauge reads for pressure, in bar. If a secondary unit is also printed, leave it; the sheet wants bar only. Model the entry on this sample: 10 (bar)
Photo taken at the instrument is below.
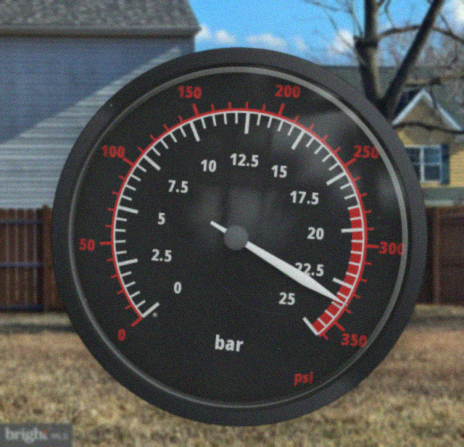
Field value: 23.25 (bar)
